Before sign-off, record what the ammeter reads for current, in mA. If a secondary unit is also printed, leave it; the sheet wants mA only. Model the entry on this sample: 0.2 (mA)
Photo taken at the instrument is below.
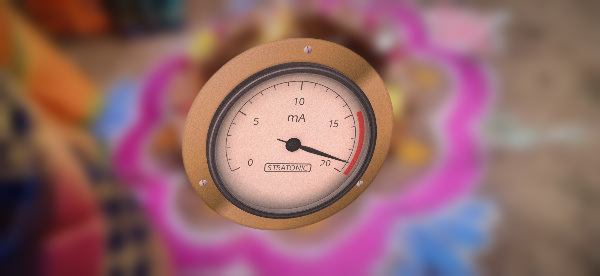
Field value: 19 (mA)
